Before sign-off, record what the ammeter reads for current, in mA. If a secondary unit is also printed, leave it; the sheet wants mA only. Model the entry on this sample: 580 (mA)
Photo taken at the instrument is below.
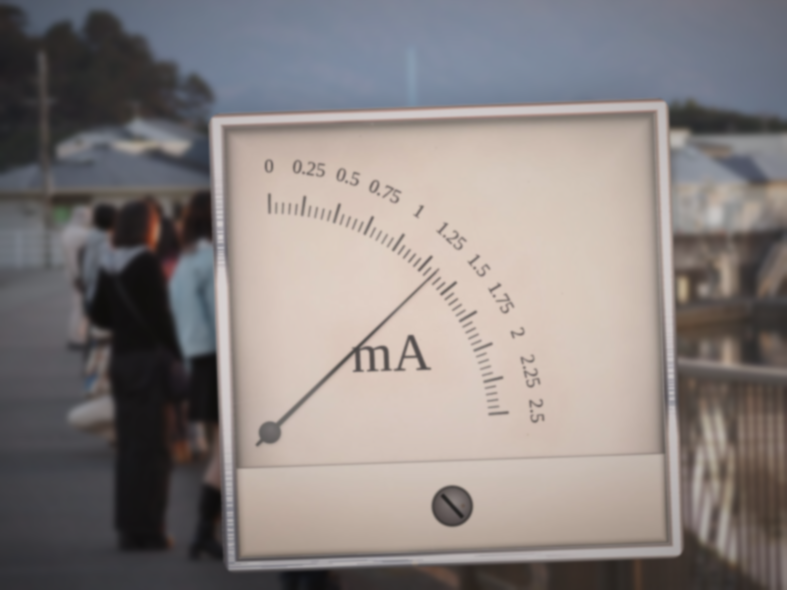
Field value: 1.35 (mA)
